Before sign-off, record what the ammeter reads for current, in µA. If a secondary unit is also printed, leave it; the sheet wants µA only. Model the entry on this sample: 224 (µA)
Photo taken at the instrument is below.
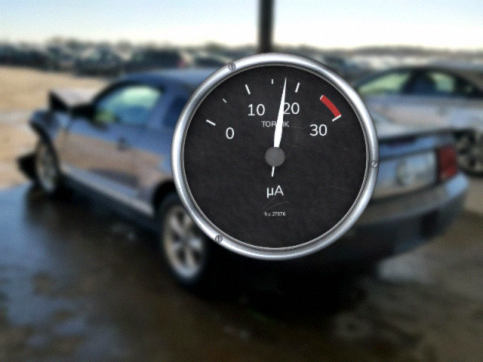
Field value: 17.5 (µA)
